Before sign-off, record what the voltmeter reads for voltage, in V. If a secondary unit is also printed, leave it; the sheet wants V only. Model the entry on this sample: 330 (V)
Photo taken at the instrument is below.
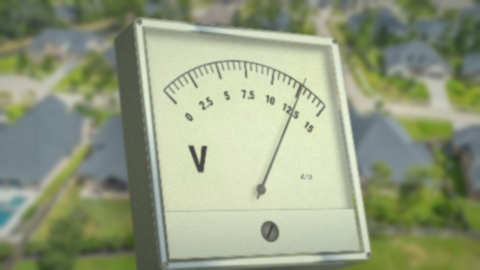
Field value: 12.5 (V)
